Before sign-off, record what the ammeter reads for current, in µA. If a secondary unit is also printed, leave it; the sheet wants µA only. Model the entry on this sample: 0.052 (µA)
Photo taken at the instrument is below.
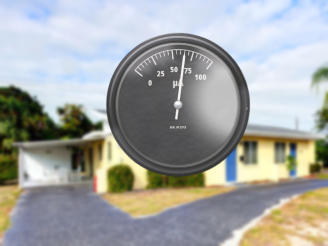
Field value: 65 (µA)
